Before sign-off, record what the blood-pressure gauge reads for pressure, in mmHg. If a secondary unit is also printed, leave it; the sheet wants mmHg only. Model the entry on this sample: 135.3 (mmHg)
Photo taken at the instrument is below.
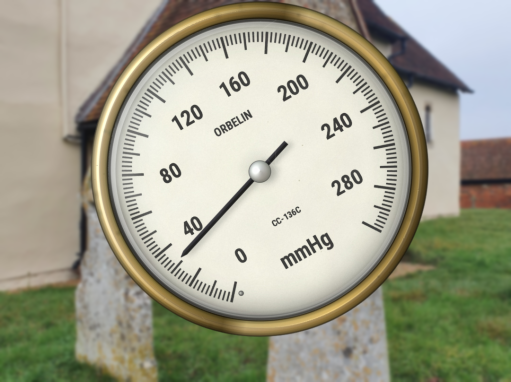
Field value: 32 (mmHg)
